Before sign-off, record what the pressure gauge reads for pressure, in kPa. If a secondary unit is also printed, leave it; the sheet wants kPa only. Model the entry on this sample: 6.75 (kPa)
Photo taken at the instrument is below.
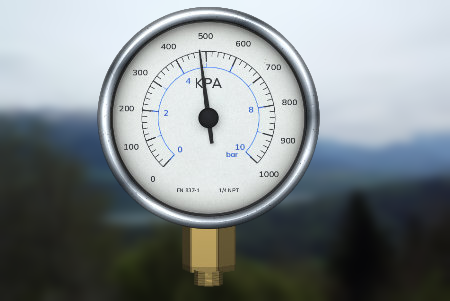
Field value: 480 (kPa)
